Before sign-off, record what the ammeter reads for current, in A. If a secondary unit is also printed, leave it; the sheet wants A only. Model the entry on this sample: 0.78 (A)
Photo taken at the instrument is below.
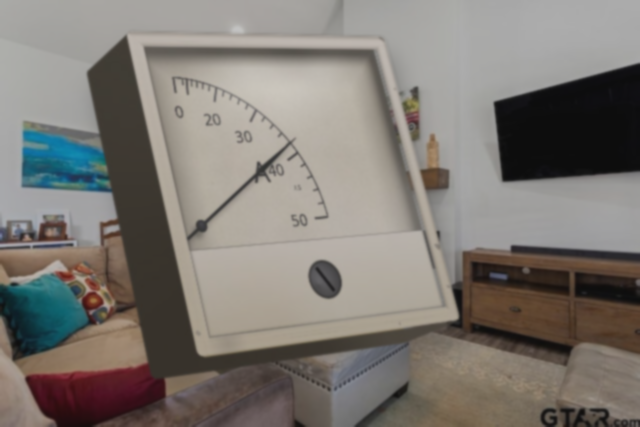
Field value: 38 (A)
